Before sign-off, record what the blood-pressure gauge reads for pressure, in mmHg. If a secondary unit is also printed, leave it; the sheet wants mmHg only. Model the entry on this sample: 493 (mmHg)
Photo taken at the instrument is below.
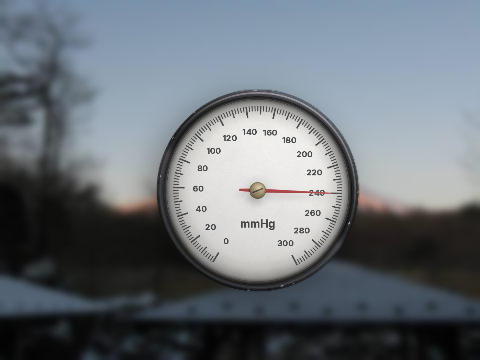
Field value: 240 (mmHg)
